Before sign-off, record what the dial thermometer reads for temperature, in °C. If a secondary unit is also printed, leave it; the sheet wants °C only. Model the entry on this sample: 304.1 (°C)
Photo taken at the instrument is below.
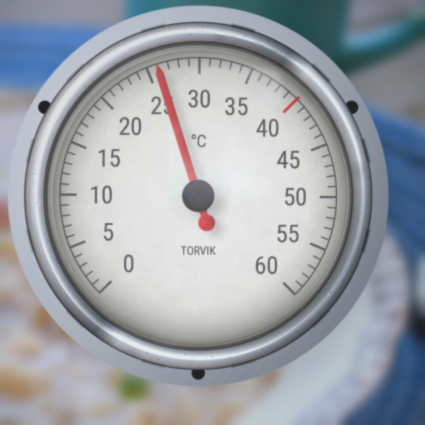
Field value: 26 (°C)
